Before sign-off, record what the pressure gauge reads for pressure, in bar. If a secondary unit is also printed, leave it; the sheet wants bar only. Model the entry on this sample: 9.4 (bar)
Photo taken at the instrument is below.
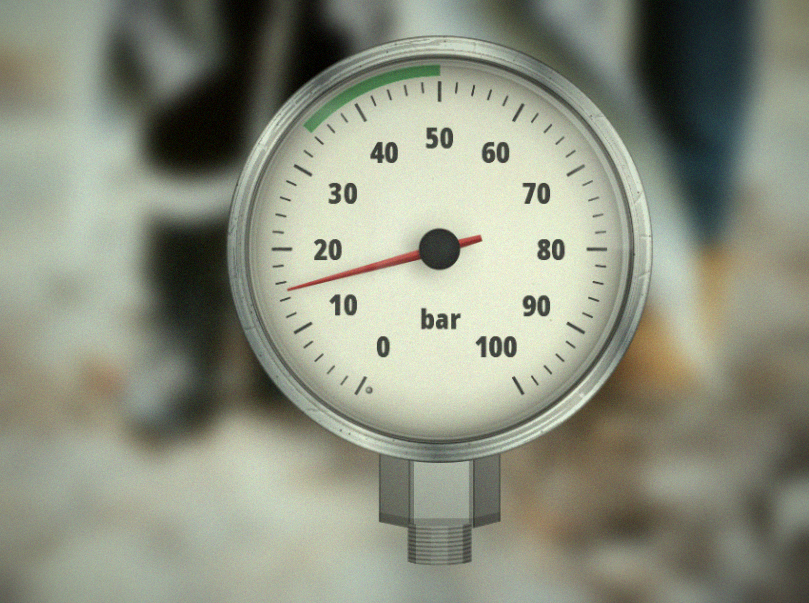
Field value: 15 (bar)
